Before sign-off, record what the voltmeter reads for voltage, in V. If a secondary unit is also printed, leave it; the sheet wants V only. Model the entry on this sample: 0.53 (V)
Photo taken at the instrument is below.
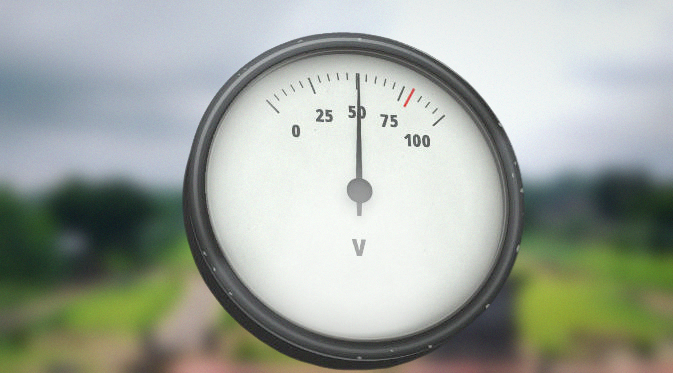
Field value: 50 (V)
